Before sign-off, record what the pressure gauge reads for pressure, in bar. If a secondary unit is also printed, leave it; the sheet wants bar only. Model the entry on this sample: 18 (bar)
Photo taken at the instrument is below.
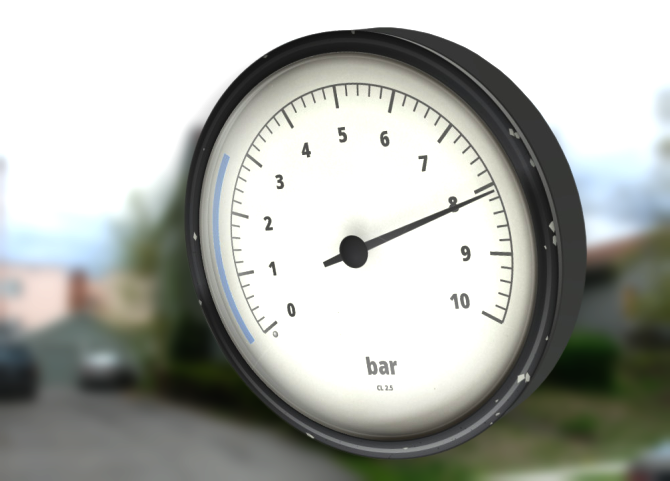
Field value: 8.1 (bar)
